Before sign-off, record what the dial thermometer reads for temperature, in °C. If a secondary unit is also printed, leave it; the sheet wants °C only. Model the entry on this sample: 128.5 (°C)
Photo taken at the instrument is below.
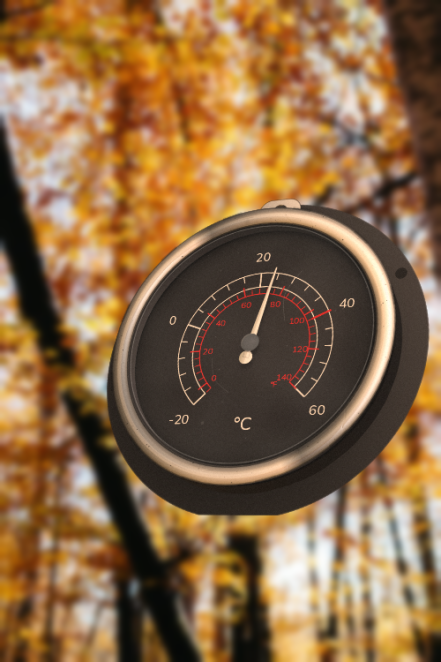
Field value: 24 (°C)
